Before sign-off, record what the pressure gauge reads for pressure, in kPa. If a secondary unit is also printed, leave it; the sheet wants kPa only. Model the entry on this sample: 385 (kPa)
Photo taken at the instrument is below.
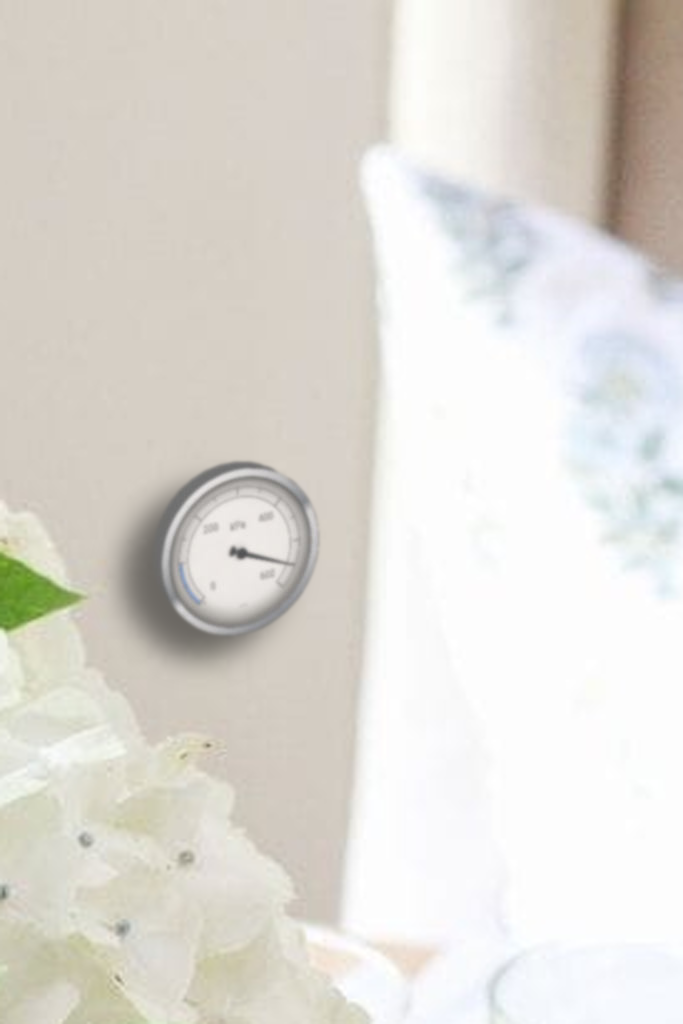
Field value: 550 (kPa)
